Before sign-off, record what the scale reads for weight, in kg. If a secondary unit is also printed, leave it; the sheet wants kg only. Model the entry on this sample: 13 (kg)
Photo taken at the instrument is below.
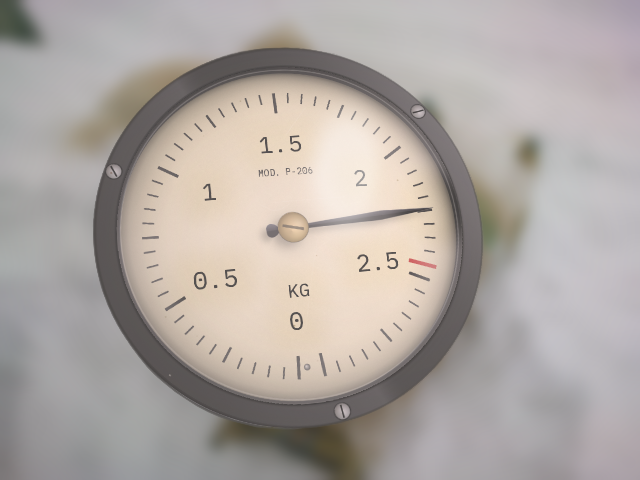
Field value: 2.25 (kg)
